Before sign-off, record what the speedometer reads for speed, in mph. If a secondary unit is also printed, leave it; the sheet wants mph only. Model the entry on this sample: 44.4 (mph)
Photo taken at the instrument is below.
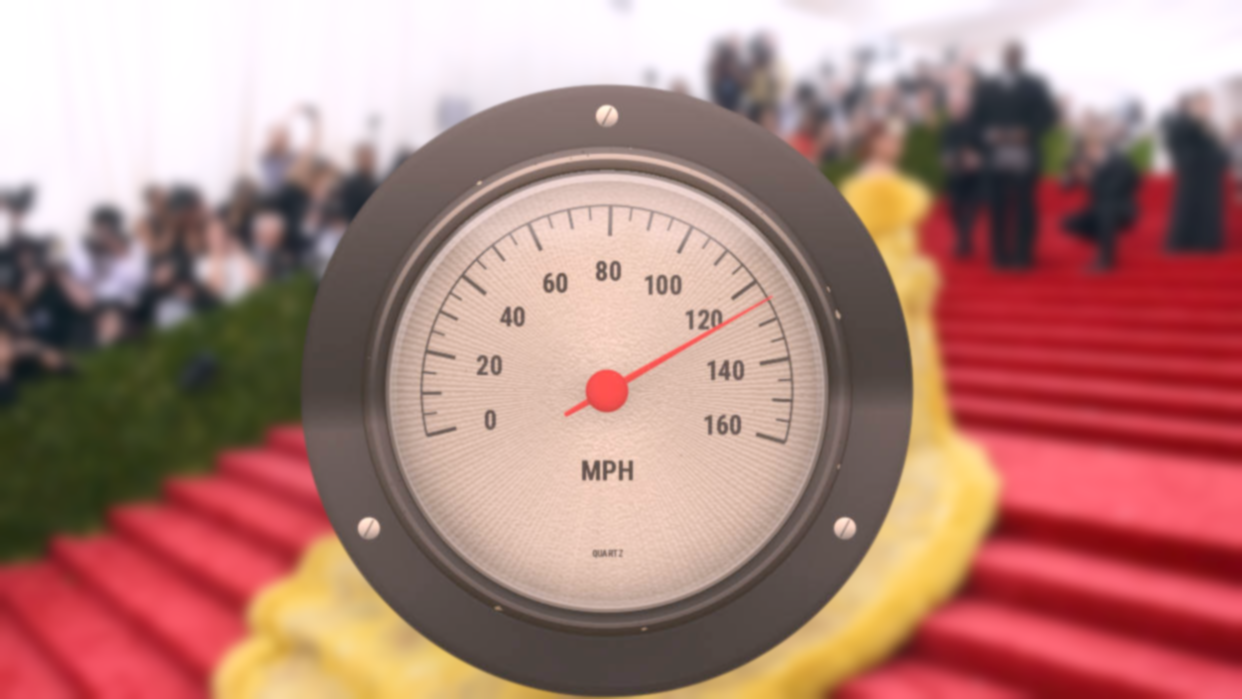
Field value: 125 (mph)
